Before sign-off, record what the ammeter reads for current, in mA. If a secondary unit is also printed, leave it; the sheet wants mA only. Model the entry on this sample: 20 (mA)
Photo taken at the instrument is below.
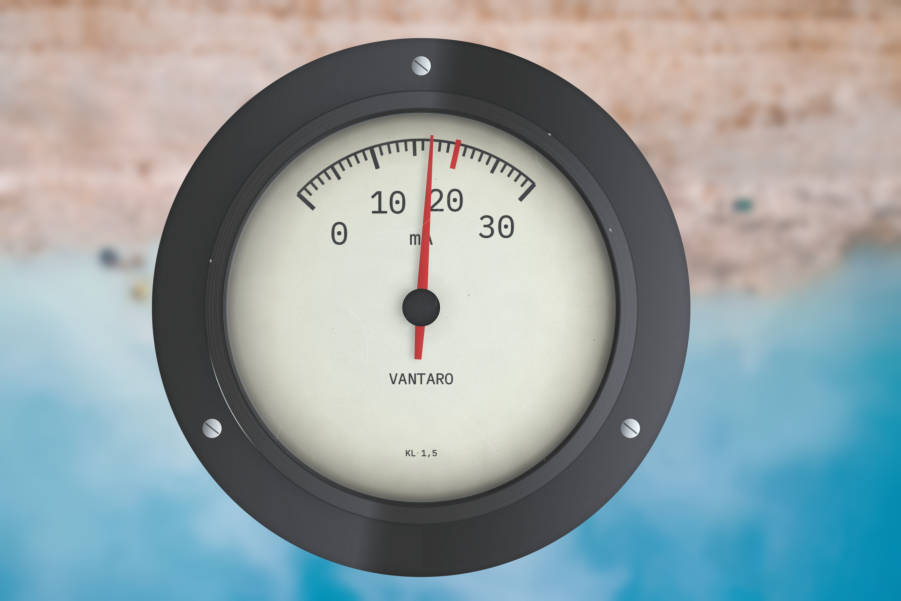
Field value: 17 (mA)
